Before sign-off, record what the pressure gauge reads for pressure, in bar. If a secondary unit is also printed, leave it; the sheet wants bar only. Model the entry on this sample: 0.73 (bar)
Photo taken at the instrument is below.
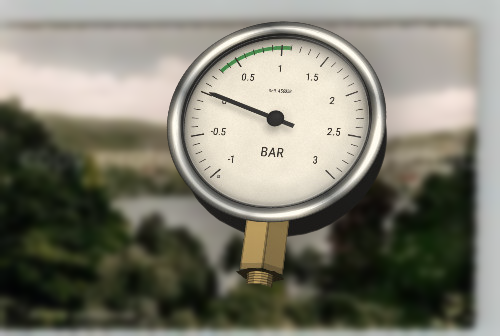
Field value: 0 (bar)
